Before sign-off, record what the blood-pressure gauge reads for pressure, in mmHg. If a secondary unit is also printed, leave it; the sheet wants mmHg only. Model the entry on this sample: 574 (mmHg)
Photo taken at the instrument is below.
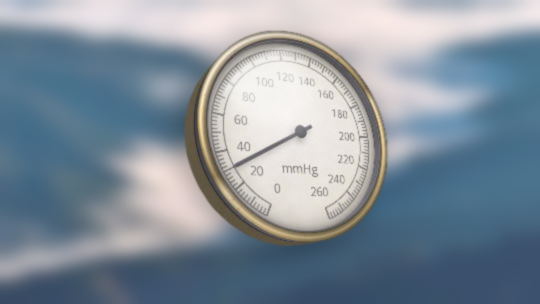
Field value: 30 (mmHg)
